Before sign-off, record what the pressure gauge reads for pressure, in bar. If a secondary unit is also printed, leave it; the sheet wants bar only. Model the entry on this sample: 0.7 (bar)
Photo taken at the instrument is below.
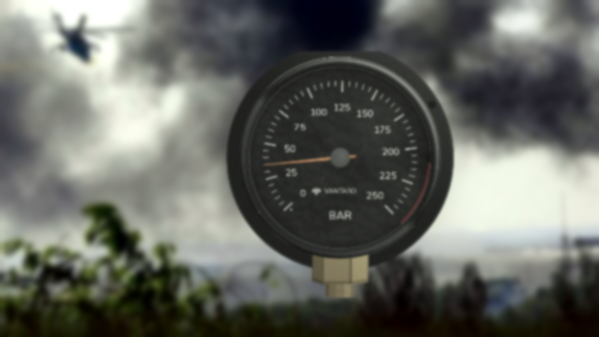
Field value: 35 (bar)
